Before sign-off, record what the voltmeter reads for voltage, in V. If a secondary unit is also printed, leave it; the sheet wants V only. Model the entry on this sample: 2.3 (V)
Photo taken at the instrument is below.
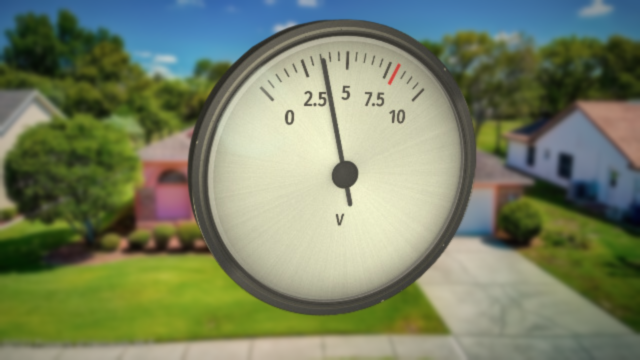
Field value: 3.5 (V)
